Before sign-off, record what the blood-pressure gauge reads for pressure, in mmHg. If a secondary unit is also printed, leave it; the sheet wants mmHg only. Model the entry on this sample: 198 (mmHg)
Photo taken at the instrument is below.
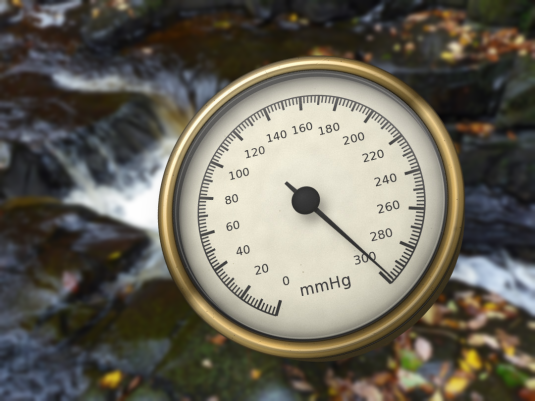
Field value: 298 (mmHg)
